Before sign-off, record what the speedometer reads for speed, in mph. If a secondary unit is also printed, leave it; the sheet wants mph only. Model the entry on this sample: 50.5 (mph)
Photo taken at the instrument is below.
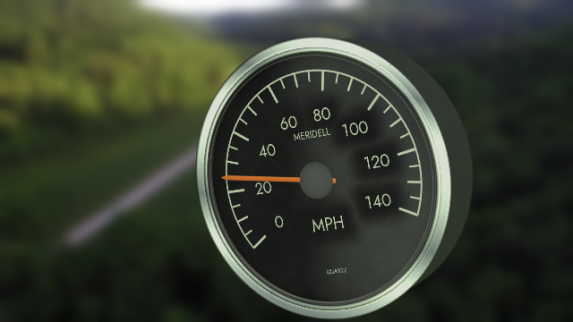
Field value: 25 (mph)
